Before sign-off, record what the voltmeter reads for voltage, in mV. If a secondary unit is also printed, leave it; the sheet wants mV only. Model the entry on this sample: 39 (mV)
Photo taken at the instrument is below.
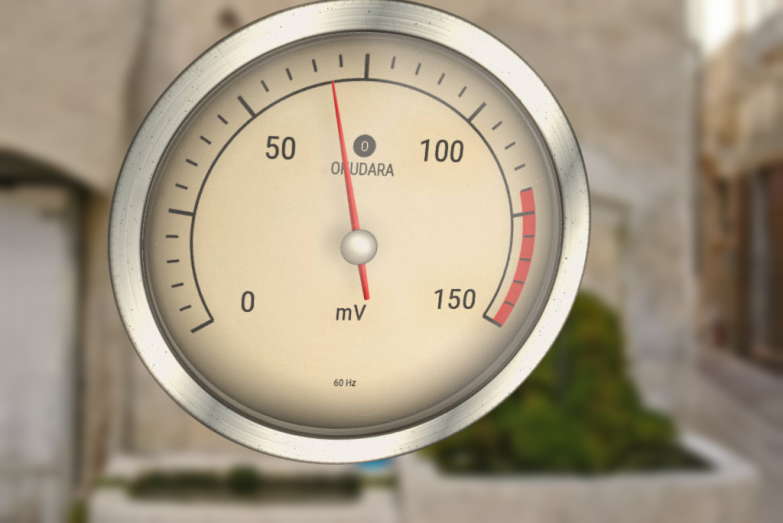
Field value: 67.5 (mV)
